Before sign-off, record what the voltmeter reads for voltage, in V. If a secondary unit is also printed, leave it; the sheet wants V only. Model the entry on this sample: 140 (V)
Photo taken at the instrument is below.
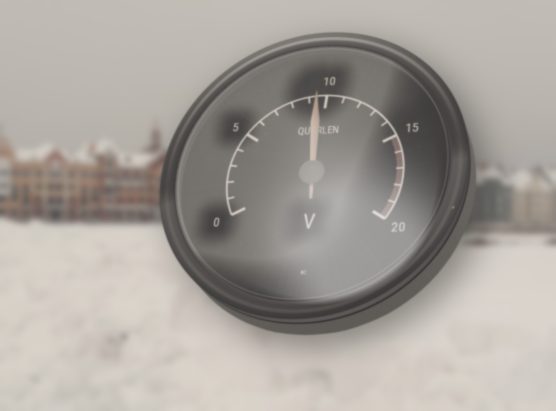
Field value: 9.5 (V)
